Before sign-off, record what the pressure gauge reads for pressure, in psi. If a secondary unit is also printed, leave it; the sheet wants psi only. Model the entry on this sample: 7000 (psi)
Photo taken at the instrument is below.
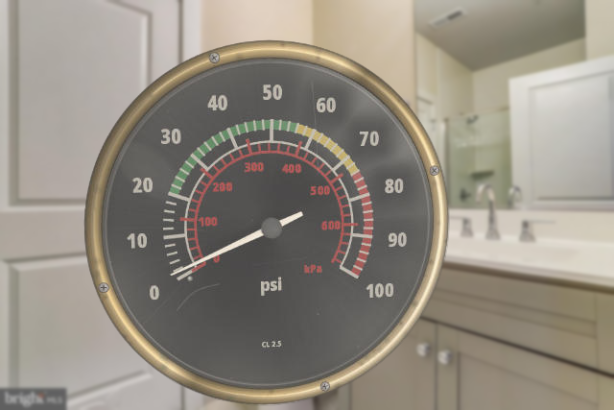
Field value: 2 (psi)
